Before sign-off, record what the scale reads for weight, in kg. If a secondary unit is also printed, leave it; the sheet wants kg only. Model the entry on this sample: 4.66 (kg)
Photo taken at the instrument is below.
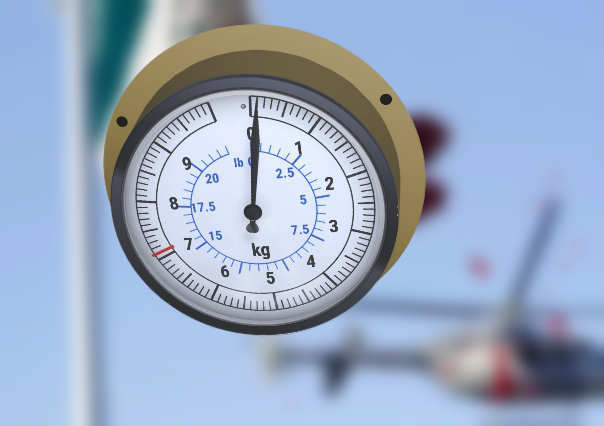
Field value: 0.1 (kg)
